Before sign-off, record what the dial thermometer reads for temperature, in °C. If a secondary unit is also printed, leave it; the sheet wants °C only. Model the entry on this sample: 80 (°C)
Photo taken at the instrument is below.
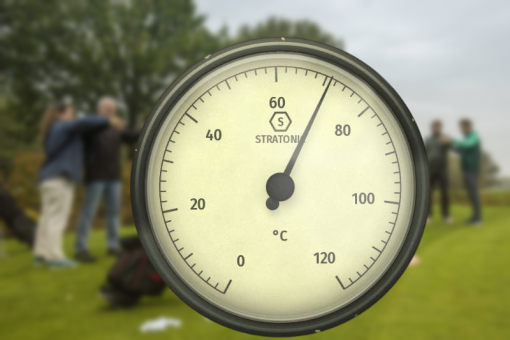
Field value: 71 (°C)
